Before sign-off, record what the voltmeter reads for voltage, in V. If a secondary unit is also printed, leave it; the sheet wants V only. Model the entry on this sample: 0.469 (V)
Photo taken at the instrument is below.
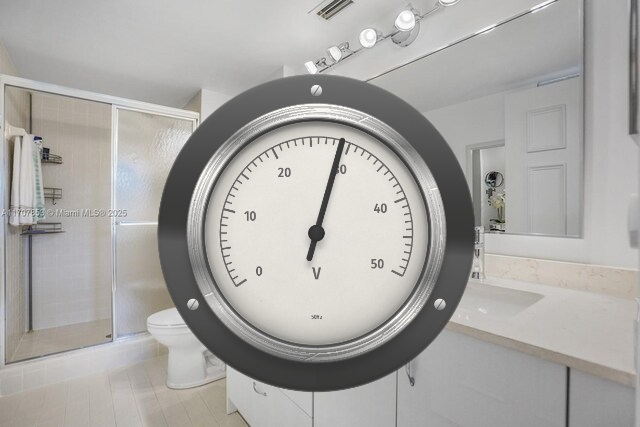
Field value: 29 (V)
